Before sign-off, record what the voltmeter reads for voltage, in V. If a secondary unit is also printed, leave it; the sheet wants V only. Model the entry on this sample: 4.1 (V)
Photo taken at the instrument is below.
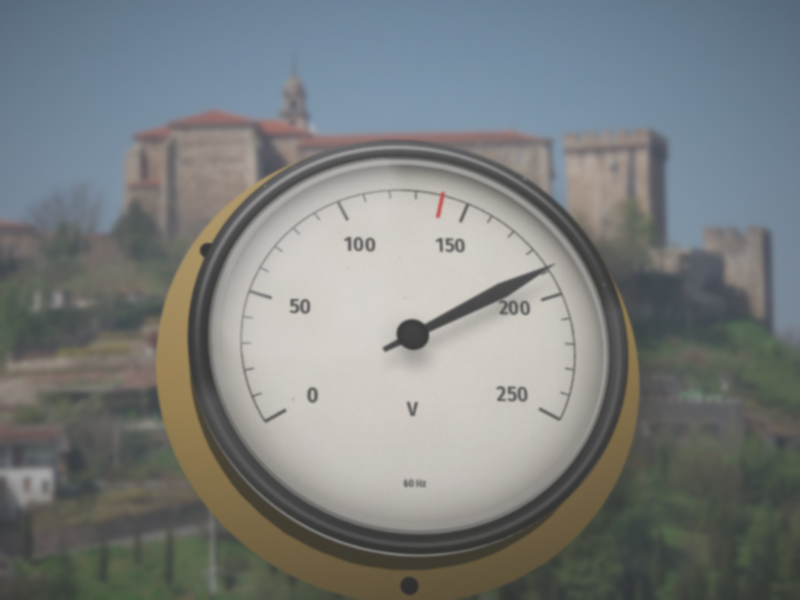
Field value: 190 (V)
